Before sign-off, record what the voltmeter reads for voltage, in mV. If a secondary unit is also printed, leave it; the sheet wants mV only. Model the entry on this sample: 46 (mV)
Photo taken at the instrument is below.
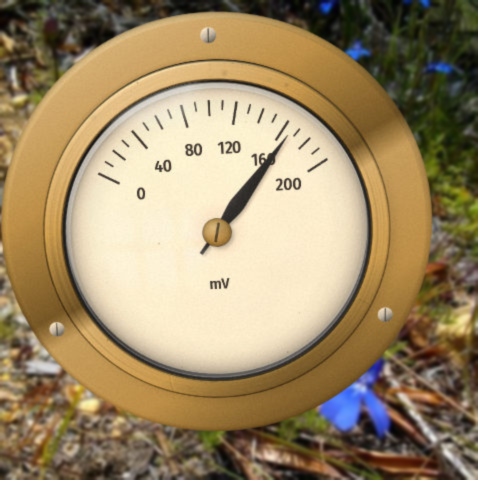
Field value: 165 (mV)
